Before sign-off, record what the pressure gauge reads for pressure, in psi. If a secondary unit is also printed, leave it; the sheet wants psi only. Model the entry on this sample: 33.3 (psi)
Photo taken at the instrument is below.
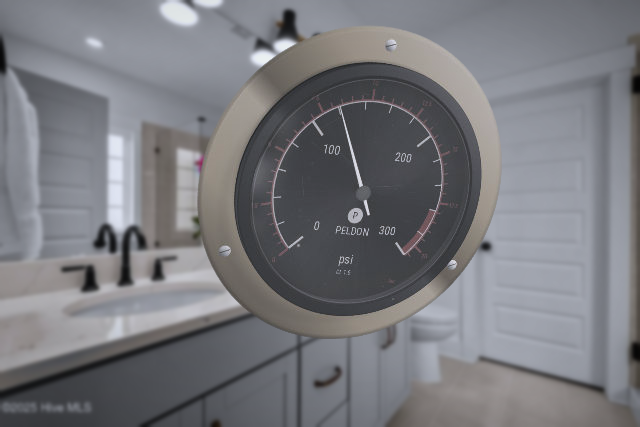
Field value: 120 (psi)
